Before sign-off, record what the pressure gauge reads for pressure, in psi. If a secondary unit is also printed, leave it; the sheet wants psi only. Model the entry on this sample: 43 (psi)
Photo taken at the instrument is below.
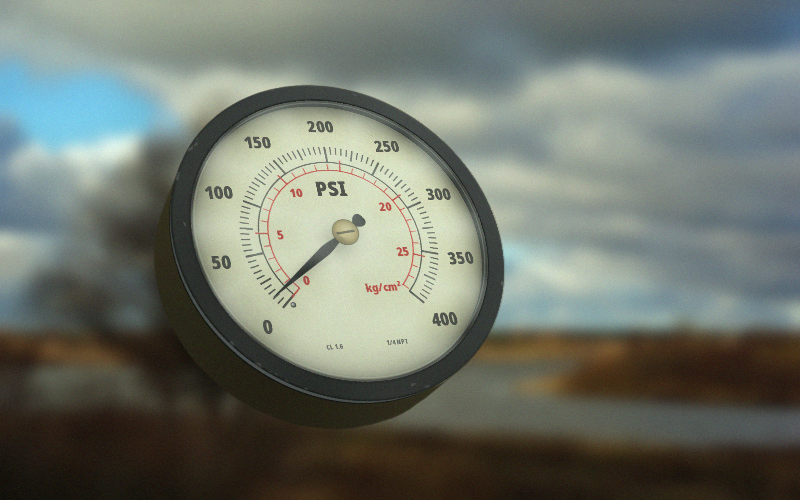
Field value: 10 (psi)
